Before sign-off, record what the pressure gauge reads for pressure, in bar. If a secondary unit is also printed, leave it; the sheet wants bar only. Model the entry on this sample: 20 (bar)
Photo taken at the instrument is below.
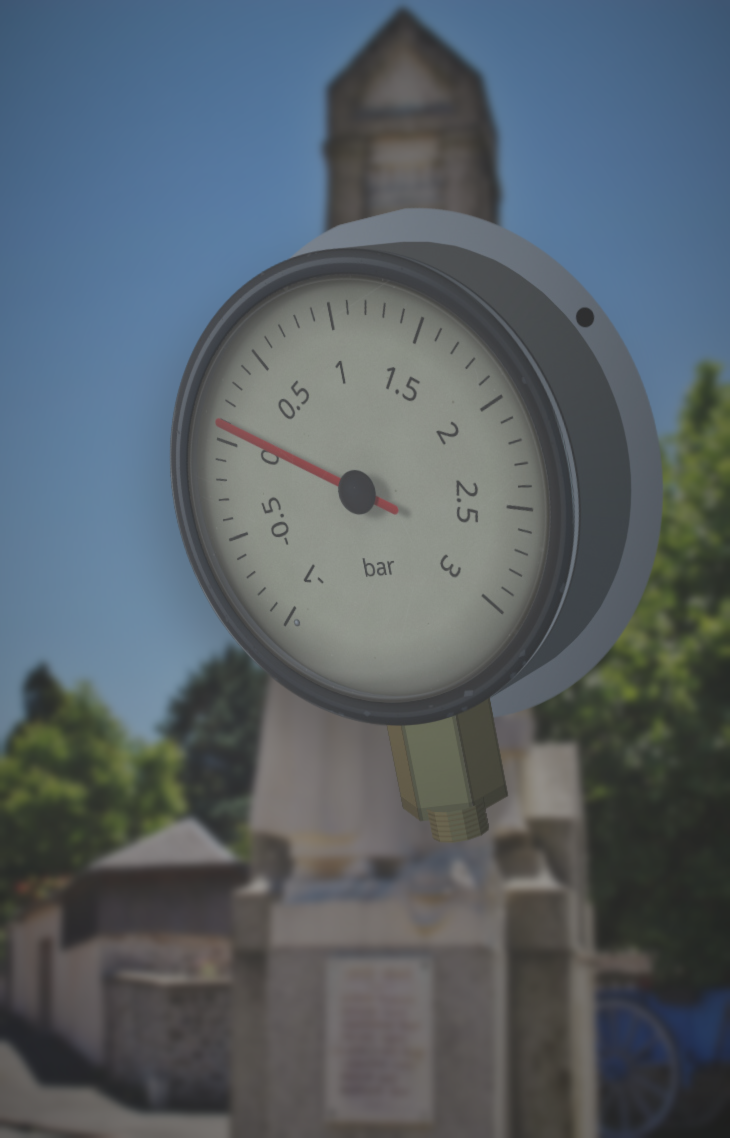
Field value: 0.1 (bar)
